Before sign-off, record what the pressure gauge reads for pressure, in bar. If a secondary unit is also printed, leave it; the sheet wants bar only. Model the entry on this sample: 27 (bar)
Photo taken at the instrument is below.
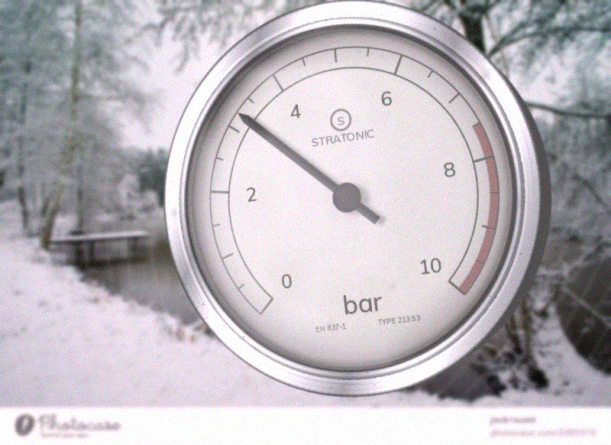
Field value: 3.25 (bar)
